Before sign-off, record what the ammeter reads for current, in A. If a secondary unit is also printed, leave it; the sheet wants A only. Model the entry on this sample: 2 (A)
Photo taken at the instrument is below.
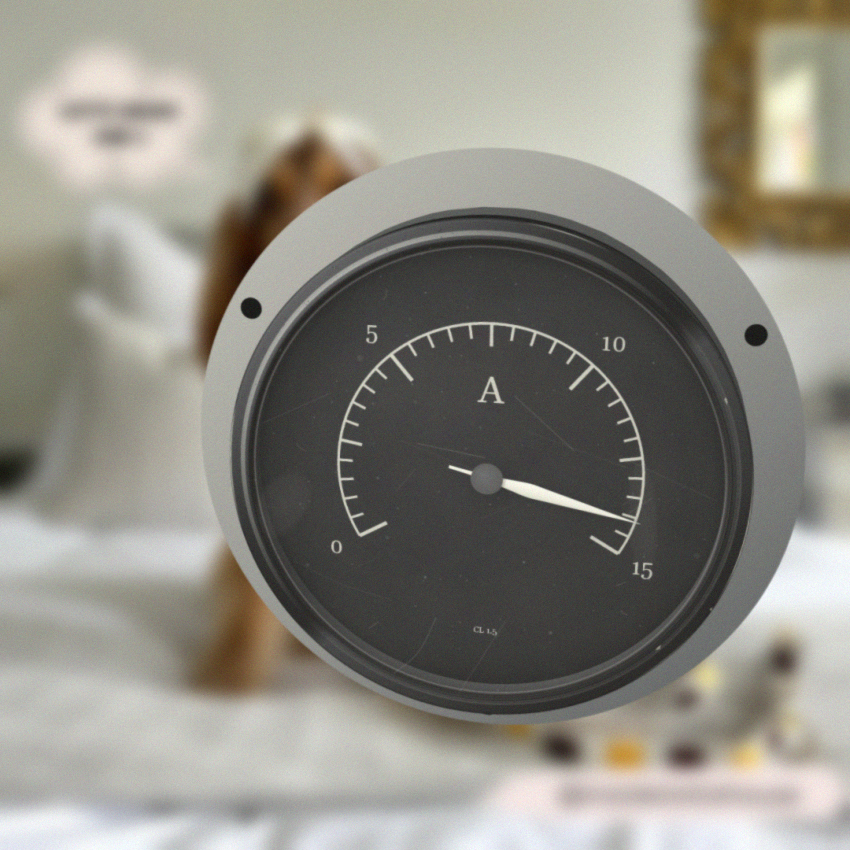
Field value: 14 (A)
